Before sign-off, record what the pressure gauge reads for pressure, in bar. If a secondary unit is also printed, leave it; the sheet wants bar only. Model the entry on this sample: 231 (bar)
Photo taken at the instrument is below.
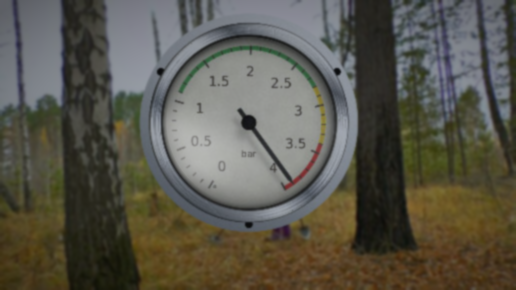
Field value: 3.9 (bar)
